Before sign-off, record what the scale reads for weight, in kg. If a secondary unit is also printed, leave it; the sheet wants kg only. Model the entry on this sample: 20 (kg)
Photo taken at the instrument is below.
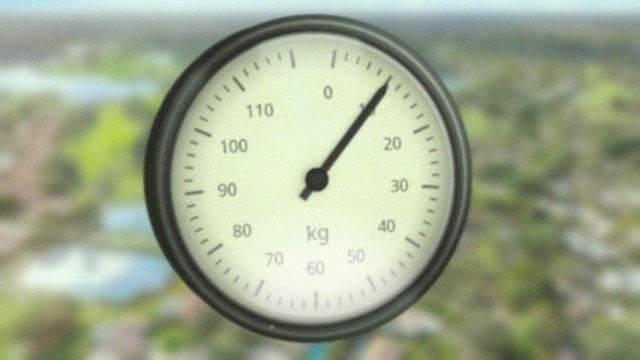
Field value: 10 (kg)
